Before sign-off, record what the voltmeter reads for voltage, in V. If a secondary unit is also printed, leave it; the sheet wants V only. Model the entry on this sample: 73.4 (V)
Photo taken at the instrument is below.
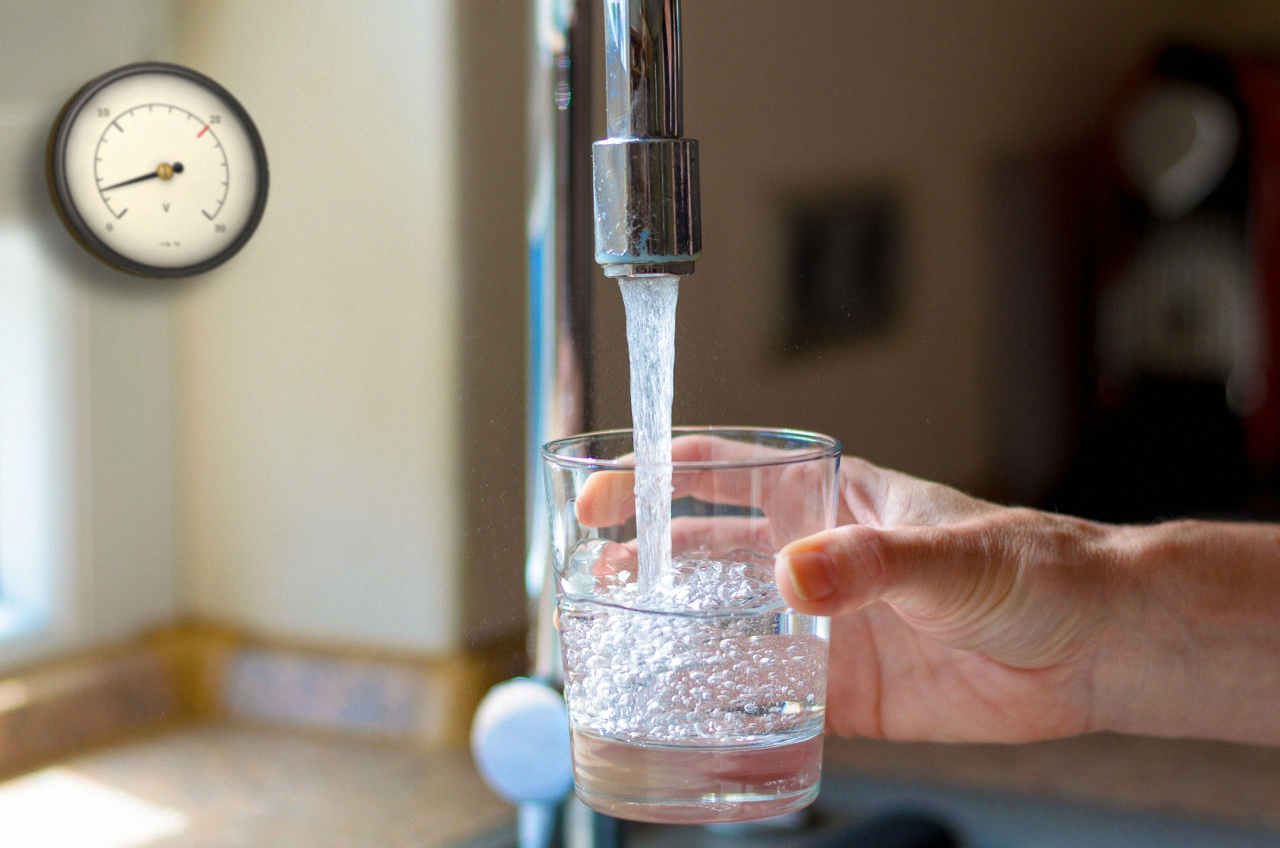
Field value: 3 (V)
